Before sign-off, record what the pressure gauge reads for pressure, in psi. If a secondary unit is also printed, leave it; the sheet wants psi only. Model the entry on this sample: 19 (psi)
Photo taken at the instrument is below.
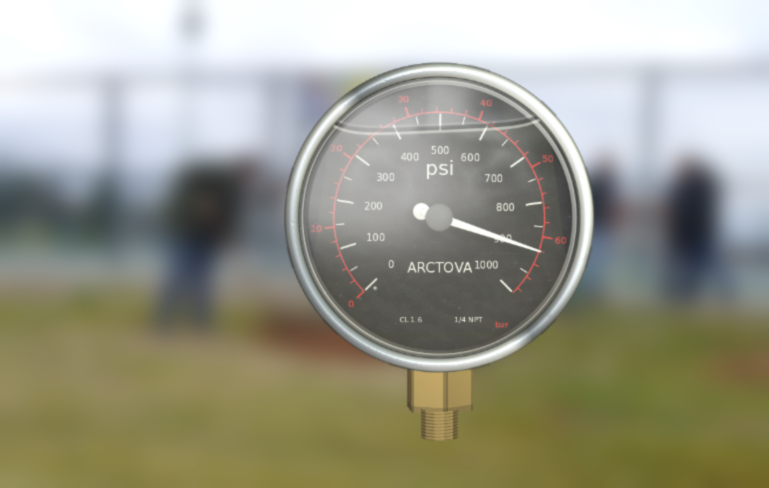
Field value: 900 (psi)
